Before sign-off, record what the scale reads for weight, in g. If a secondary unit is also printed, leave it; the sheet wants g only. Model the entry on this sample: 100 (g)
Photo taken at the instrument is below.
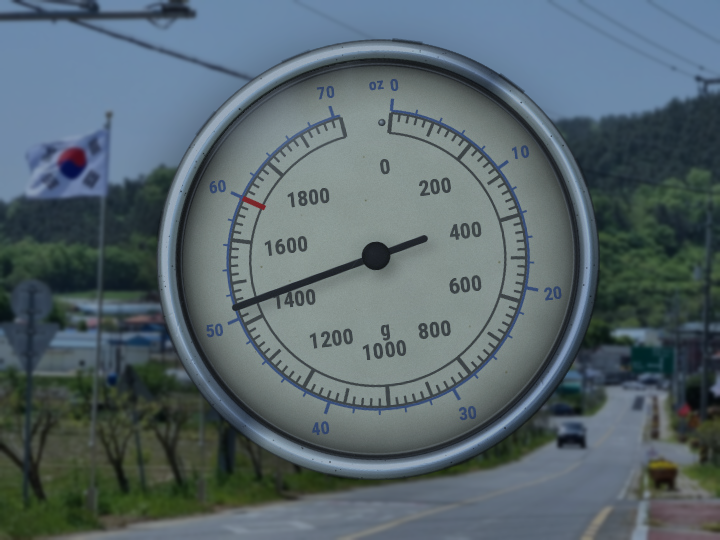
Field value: 1440 (g)
